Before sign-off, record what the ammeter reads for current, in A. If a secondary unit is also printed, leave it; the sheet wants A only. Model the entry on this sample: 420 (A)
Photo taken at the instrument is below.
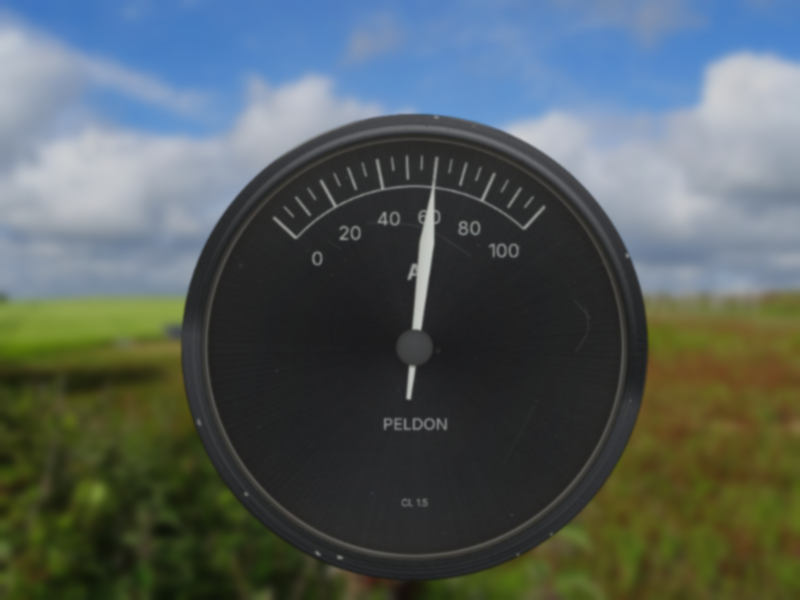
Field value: 60 (A)
